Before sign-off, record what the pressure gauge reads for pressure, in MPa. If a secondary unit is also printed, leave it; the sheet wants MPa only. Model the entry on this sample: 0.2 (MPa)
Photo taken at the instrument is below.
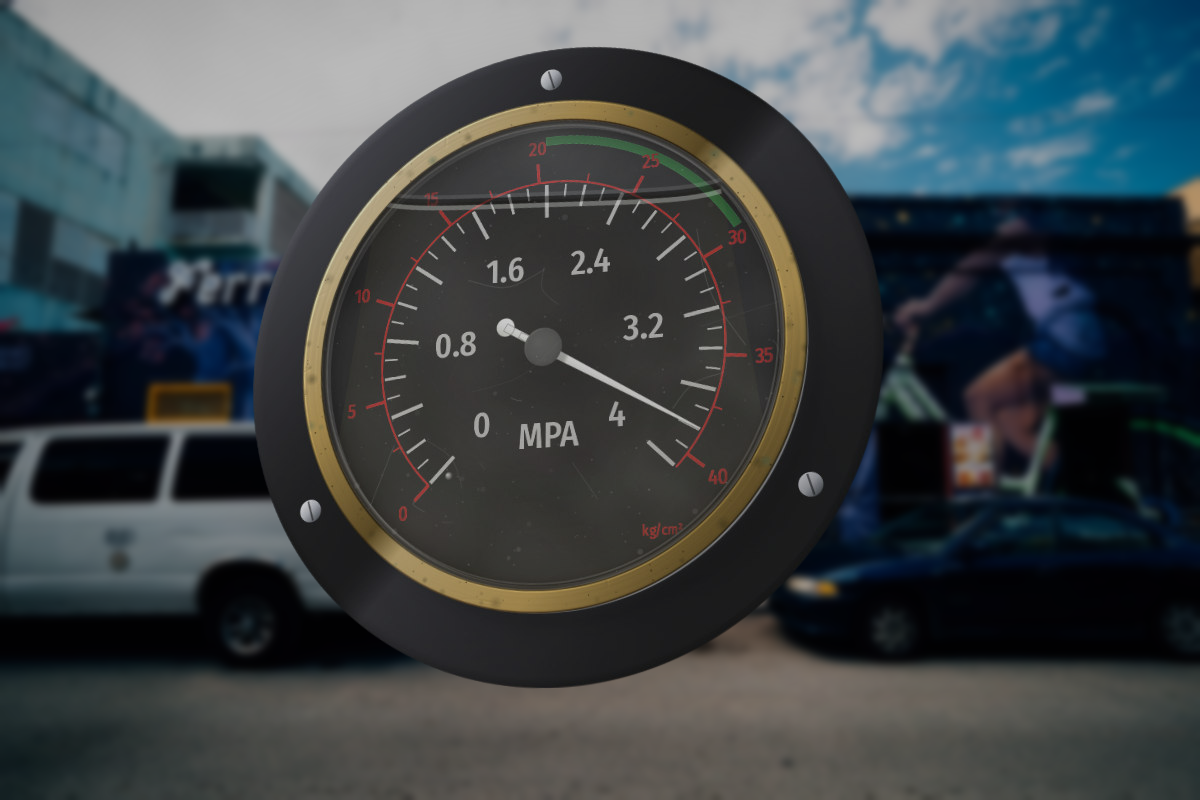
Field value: 3.8 (MPa)
